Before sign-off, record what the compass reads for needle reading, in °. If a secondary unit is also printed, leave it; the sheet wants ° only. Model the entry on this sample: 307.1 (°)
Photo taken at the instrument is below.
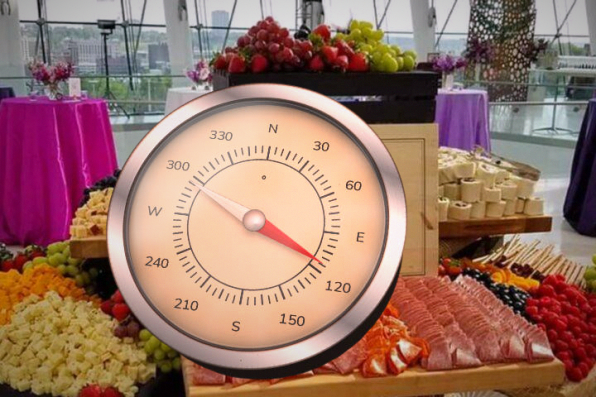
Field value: 115 (°)
